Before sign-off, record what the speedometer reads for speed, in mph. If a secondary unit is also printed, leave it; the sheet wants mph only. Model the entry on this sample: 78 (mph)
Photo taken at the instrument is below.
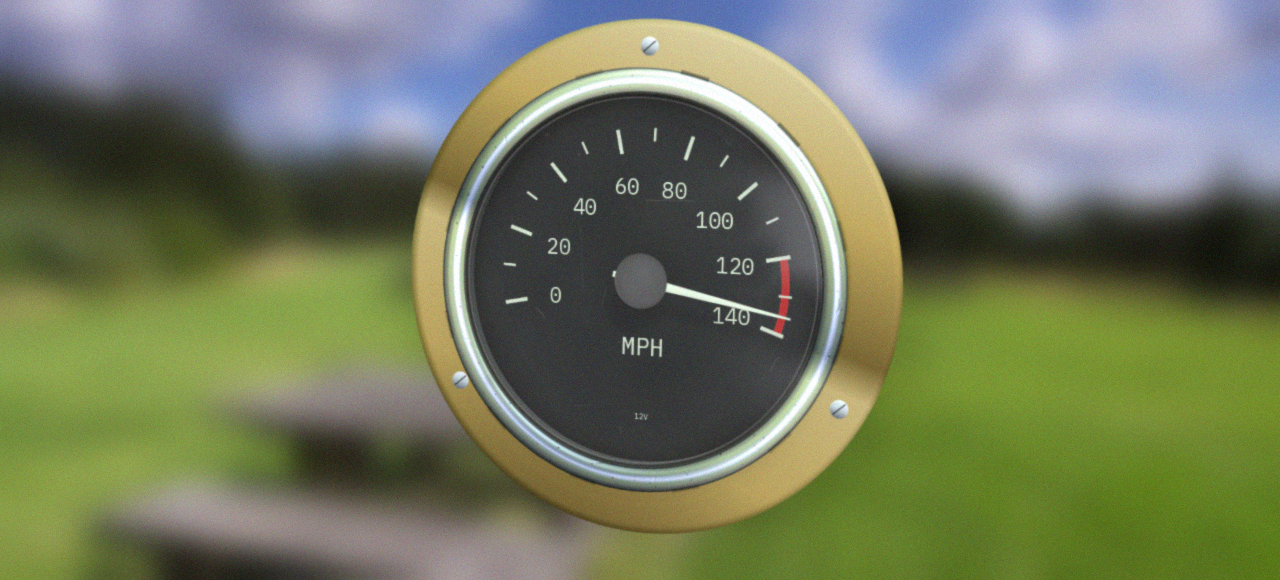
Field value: 135 (mph)
